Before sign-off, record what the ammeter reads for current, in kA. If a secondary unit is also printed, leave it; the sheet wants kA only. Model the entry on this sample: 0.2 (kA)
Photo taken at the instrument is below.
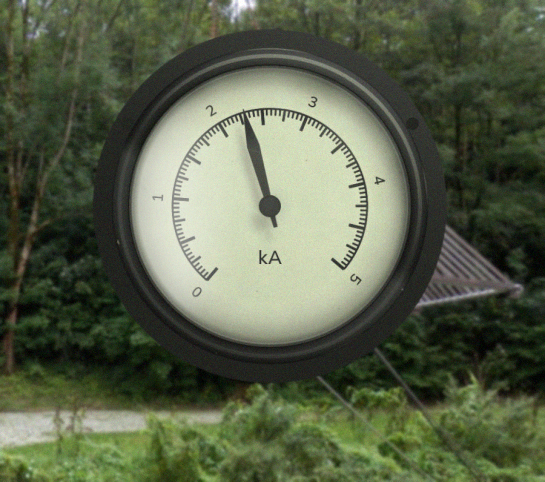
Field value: 2.3 (kA)
